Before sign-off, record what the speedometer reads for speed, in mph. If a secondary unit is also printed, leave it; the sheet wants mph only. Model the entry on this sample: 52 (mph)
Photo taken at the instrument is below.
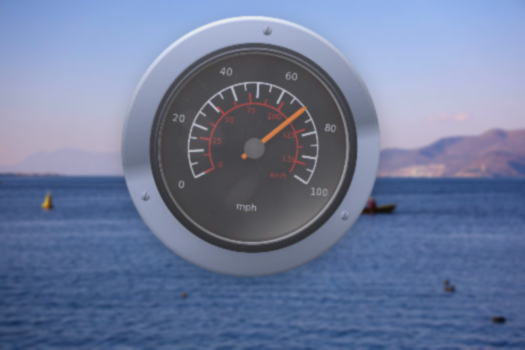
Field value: 70 (mph)
